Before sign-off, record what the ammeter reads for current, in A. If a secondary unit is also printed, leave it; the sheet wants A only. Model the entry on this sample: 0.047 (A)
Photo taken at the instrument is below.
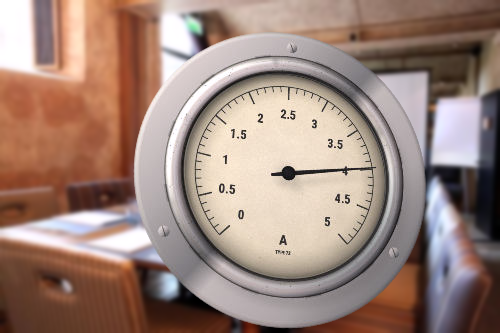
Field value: 4 (A)
